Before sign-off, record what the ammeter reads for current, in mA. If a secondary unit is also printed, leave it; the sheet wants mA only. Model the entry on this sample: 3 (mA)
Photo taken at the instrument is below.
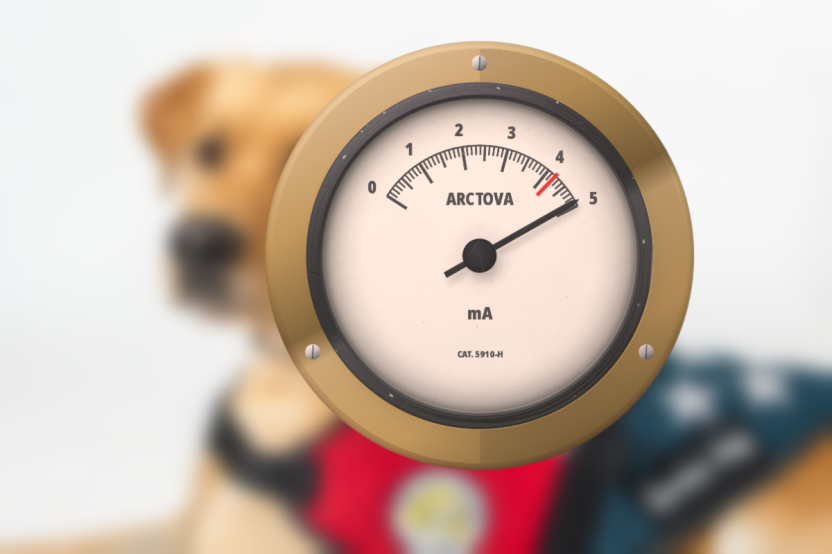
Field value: 4.9 (mA)
